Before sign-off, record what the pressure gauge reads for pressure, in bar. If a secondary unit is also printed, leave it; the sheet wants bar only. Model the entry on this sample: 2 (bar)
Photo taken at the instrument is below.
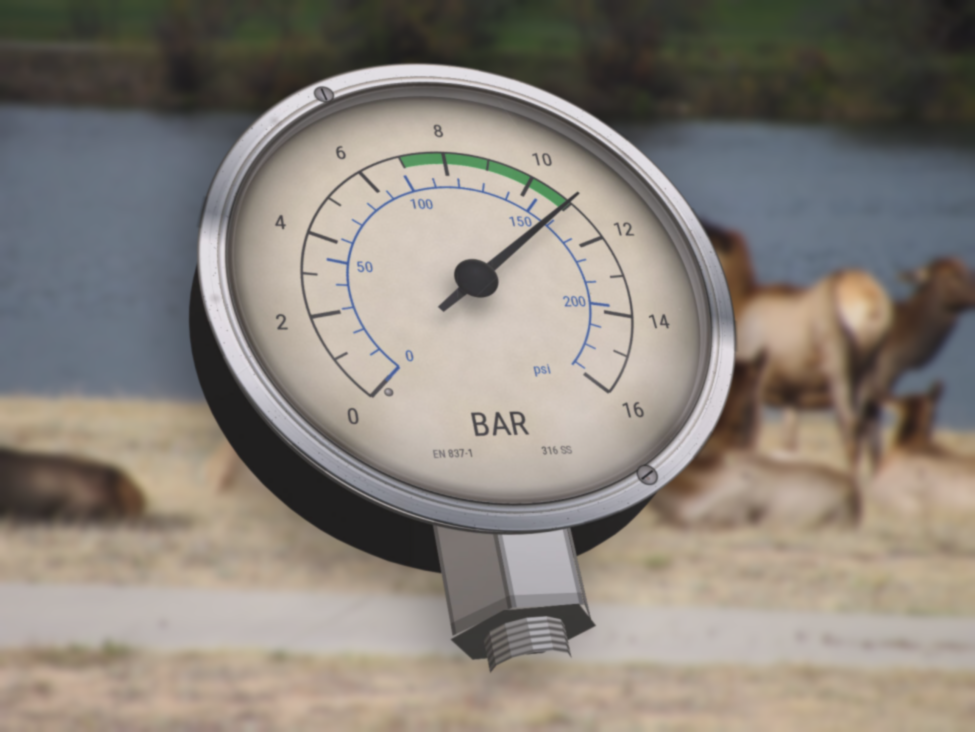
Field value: 11 (bar)
